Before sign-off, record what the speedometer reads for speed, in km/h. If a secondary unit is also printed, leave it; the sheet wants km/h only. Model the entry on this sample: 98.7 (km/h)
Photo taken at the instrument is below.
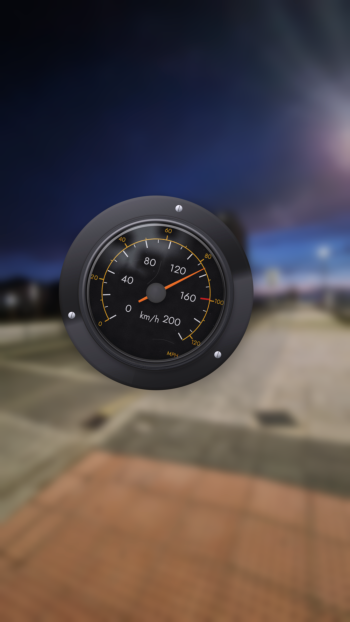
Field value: 135 (km/h)
